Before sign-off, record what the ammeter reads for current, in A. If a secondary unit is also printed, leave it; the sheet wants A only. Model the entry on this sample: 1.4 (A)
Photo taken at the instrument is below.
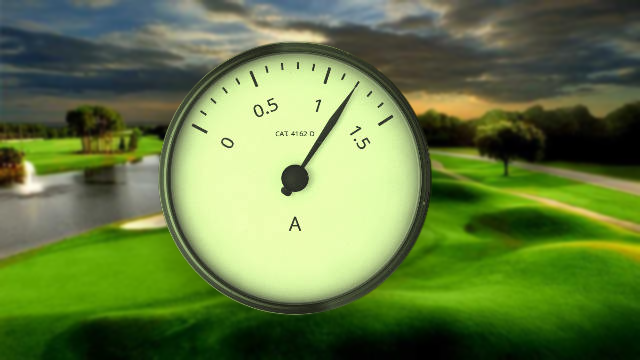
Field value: 1.2 (A)
